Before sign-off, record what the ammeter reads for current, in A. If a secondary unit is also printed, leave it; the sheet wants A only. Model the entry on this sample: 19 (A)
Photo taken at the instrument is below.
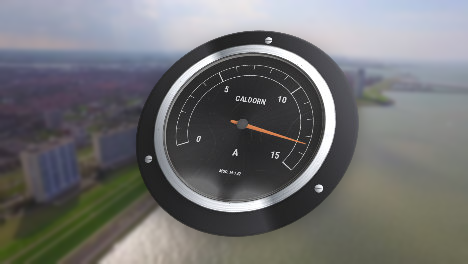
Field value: 13.5 (A)
